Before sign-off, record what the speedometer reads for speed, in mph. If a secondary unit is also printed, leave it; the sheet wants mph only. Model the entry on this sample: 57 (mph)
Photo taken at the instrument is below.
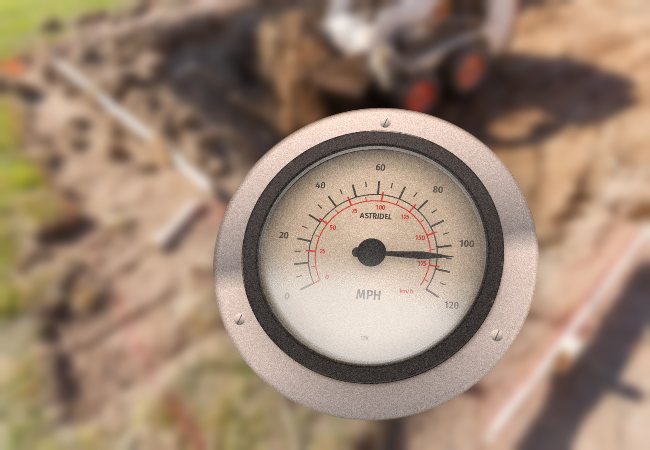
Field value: 105 (mph)
